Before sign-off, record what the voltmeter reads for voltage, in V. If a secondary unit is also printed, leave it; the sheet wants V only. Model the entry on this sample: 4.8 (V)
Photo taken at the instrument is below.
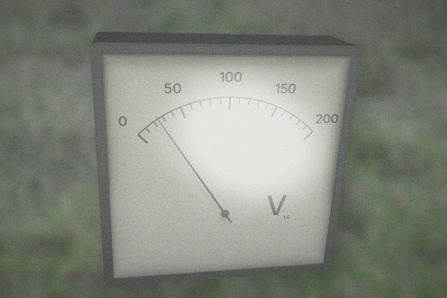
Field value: 25 (V)
